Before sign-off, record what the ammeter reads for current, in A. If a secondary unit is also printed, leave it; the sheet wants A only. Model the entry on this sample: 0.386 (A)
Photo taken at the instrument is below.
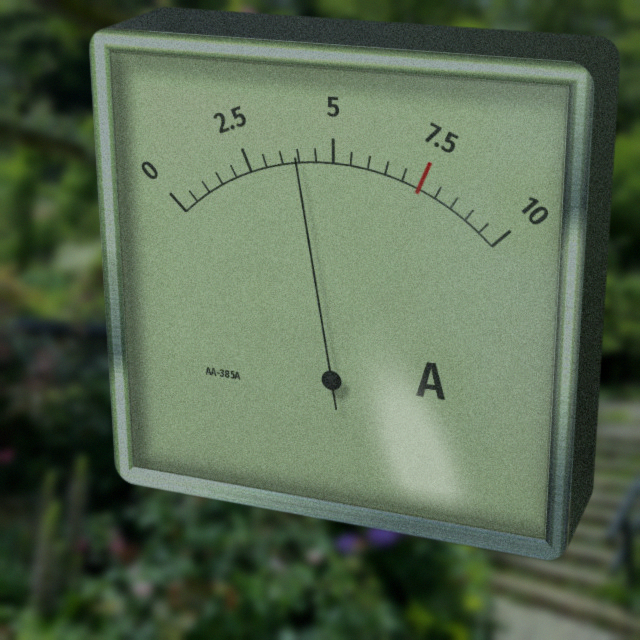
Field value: 4 (A)
